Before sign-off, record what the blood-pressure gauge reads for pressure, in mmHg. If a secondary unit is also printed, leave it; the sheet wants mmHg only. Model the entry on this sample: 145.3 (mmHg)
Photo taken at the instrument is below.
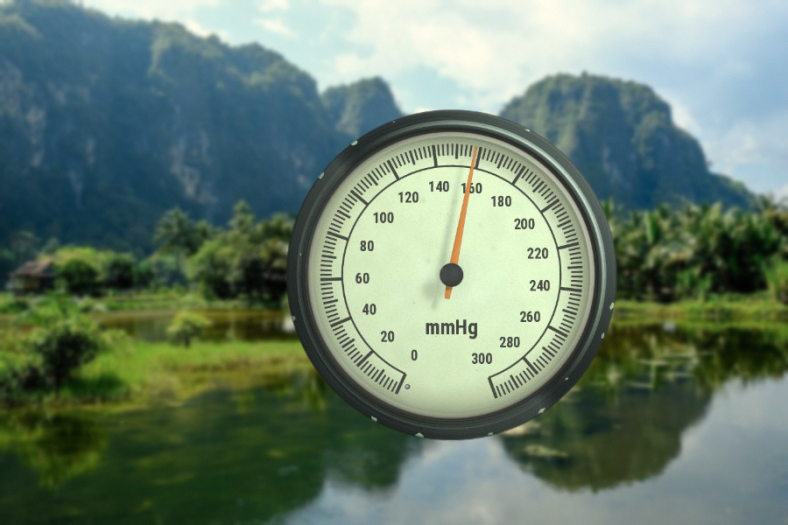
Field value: 158 (mmHg)
